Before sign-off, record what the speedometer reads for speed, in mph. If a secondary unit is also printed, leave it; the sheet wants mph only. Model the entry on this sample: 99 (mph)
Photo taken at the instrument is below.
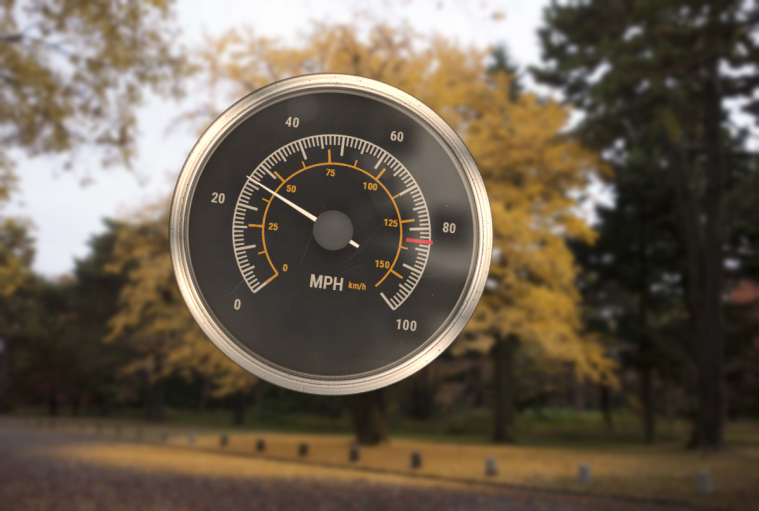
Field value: 26 (mph)
